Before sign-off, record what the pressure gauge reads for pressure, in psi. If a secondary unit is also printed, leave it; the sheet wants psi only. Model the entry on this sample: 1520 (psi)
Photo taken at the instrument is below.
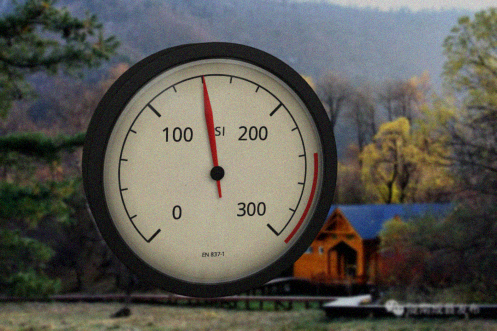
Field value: 140 (psi)
